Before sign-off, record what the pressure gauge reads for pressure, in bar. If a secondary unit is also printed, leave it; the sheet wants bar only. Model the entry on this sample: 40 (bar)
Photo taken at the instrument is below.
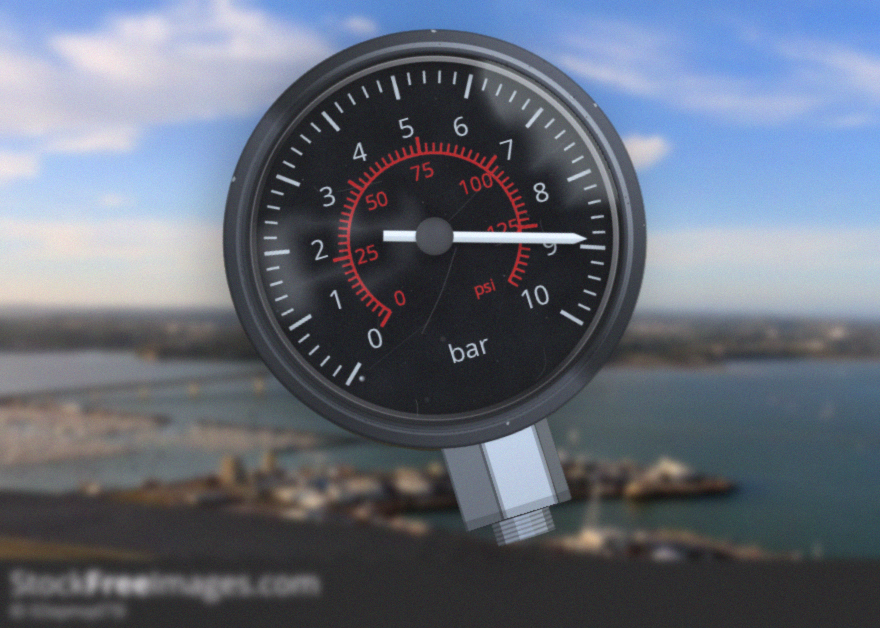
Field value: 8.9 (bar)
